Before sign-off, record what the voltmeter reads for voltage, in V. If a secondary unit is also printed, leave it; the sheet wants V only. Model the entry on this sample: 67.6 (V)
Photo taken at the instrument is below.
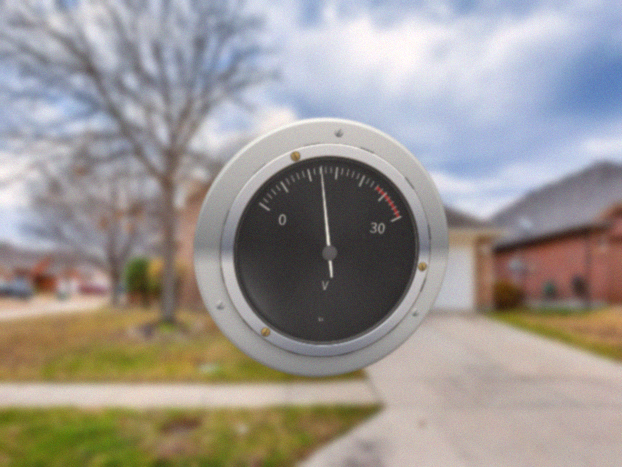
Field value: 12 (V)
